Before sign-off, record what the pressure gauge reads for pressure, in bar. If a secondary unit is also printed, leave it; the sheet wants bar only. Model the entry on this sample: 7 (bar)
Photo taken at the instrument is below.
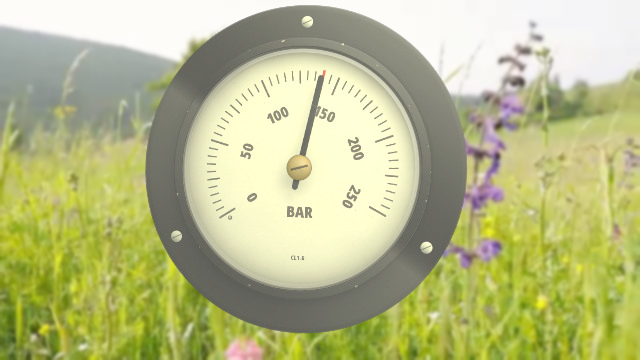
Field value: 140 (bar)
